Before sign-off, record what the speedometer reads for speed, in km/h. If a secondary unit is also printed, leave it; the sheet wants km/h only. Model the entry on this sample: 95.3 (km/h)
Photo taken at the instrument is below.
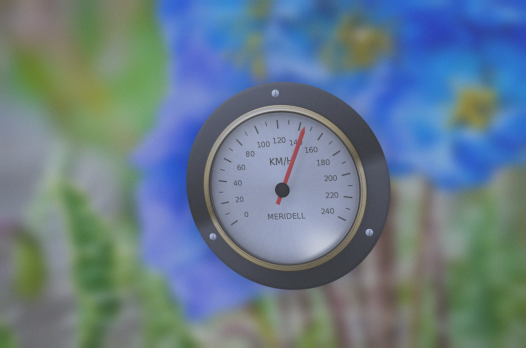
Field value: 145 (km/h)
